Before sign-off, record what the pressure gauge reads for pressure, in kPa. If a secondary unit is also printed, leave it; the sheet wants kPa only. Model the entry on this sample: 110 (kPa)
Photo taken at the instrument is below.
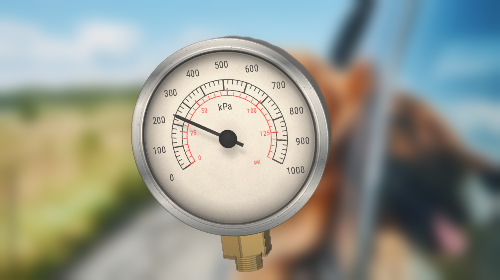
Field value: 240 (kPa)
